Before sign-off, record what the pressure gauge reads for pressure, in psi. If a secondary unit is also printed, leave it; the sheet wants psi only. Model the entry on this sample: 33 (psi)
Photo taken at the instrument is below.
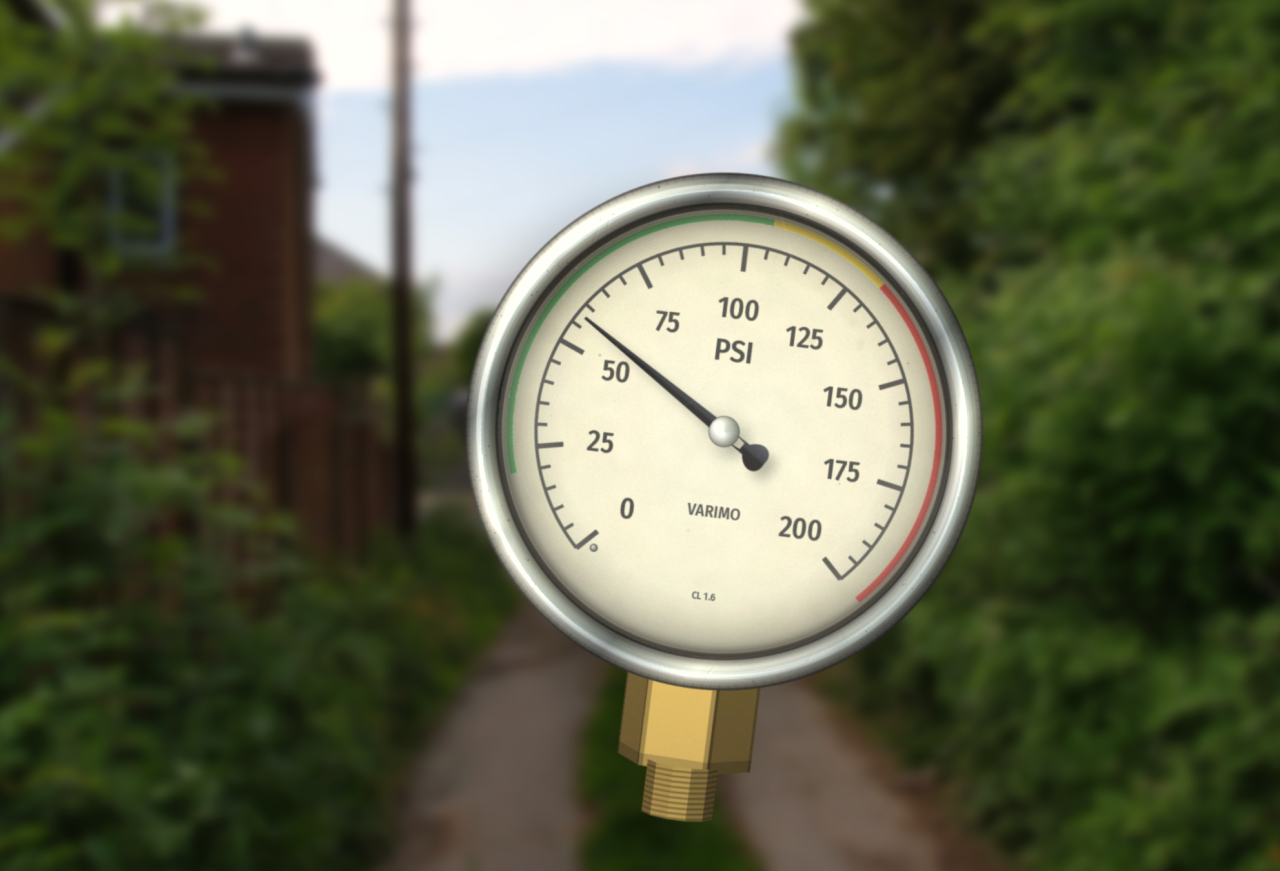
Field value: 57.5 (psi)
